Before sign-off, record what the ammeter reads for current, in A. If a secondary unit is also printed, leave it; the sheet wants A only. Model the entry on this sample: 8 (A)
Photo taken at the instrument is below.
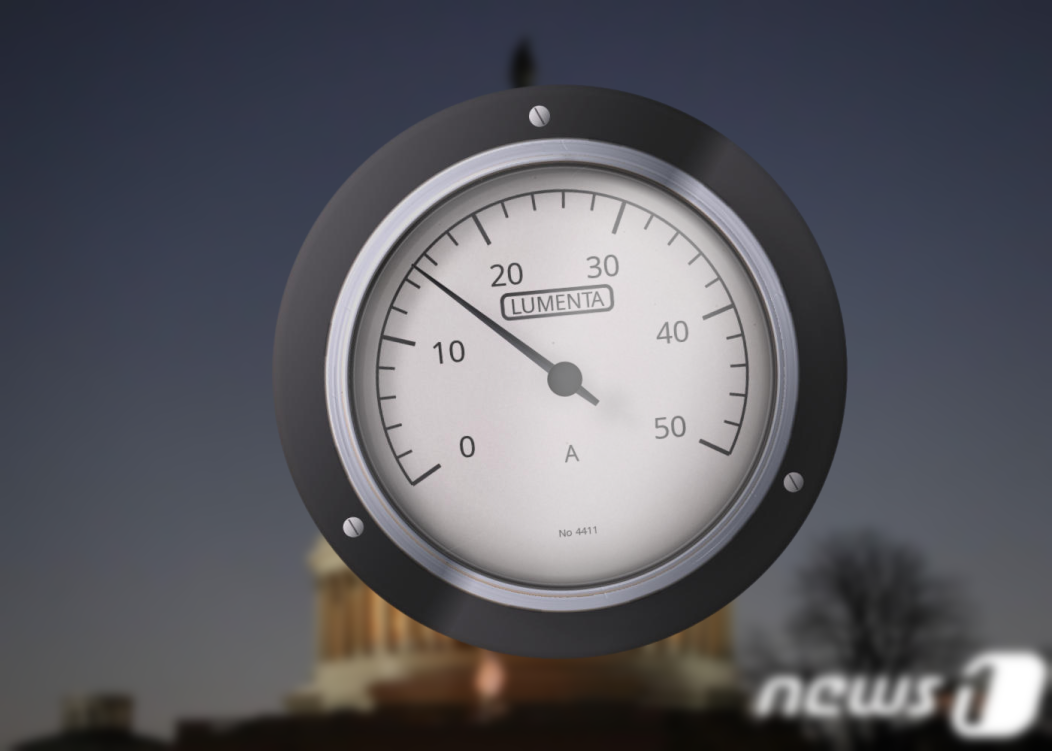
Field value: 15 (A)
